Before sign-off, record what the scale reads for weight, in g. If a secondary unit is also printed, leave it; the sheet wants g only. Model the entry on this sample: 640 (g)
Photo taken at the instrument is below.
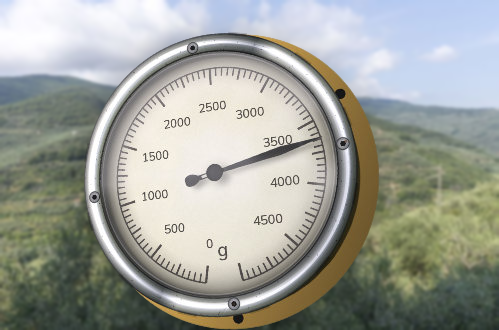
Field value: 3650 (g)
